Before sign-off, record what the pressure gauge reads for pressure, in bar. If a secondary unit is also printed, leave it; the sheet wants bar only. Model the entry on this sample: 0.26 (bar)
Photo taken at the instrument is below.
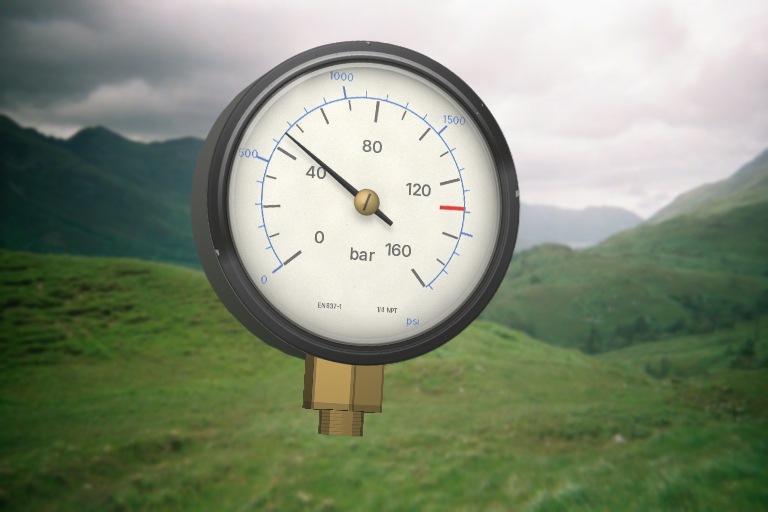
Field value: 45 (bar)
